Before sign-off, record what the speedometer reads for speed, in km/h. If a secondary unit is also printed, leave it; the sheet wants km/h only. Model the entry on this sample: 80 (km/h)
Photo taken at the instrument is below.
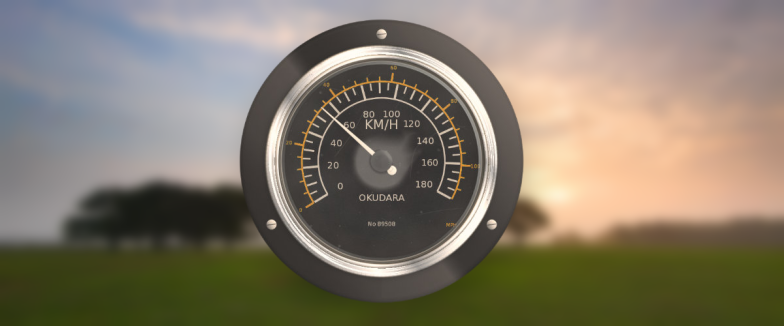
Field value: 55 (km/h)
